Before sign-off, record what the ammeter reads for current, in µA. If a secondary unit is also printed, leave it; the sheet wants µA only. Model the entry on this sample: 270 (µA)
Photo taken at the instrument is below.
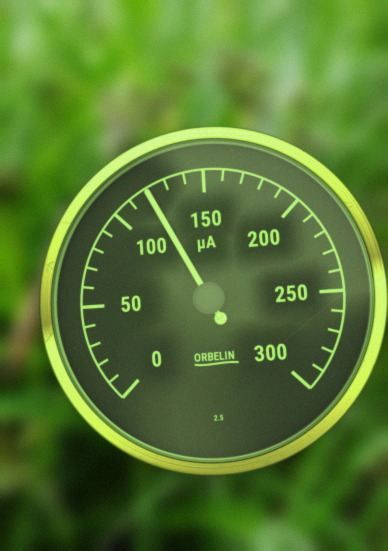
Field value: 120 (µA)
